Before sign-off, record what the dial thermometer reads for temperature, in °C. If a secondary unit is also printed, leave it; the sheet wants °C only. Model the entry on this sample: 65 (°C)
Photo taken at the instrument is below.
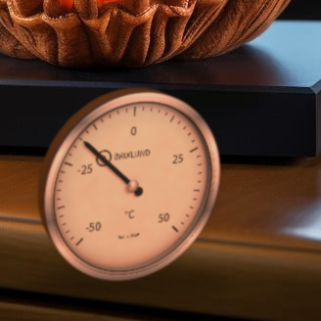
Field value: -17.5 (°C)
